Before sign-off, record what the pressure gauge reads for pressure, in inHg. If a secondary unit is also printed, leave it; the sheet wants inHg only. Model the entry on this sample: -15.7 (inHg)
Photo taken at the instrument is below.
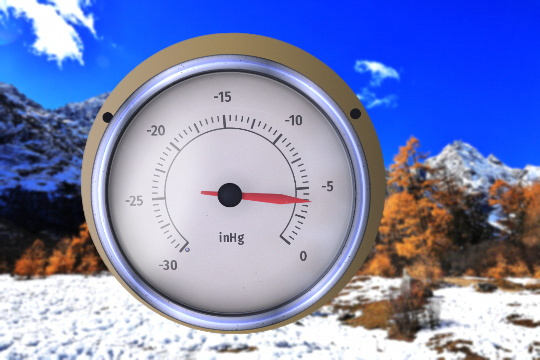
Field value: -4 (inHg)
